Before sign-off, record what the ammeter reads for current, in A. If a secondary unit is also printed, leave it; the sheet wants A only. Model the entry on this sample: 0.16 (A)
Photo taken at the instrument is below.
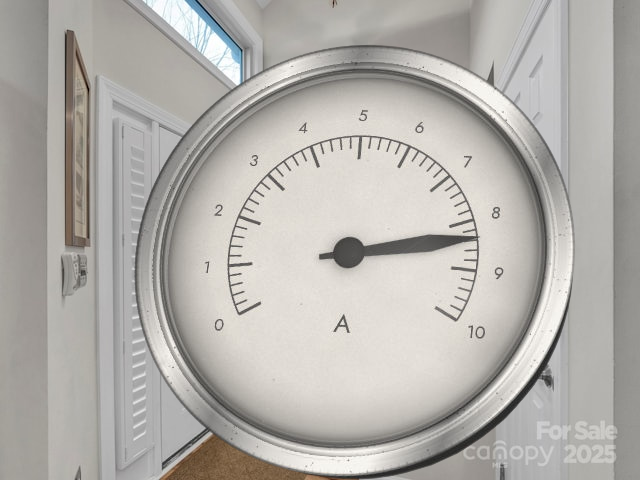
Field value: 8.4 (A)
